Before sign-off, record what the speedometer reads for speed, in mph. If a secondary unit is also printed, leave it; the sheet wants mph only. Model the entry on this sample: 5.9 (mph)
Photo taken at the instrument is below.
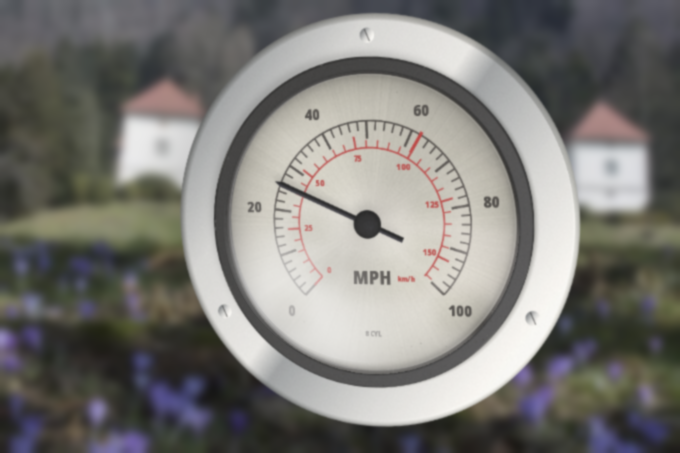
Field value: 26 (mph)
